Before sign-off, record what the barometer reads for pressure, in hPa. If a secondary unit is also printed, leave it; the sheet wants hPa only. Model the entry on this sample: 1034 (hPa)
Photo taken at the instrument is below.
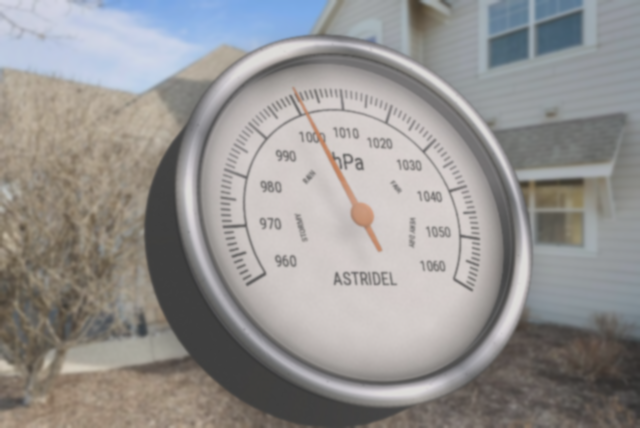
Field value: 1000 (hPa)
